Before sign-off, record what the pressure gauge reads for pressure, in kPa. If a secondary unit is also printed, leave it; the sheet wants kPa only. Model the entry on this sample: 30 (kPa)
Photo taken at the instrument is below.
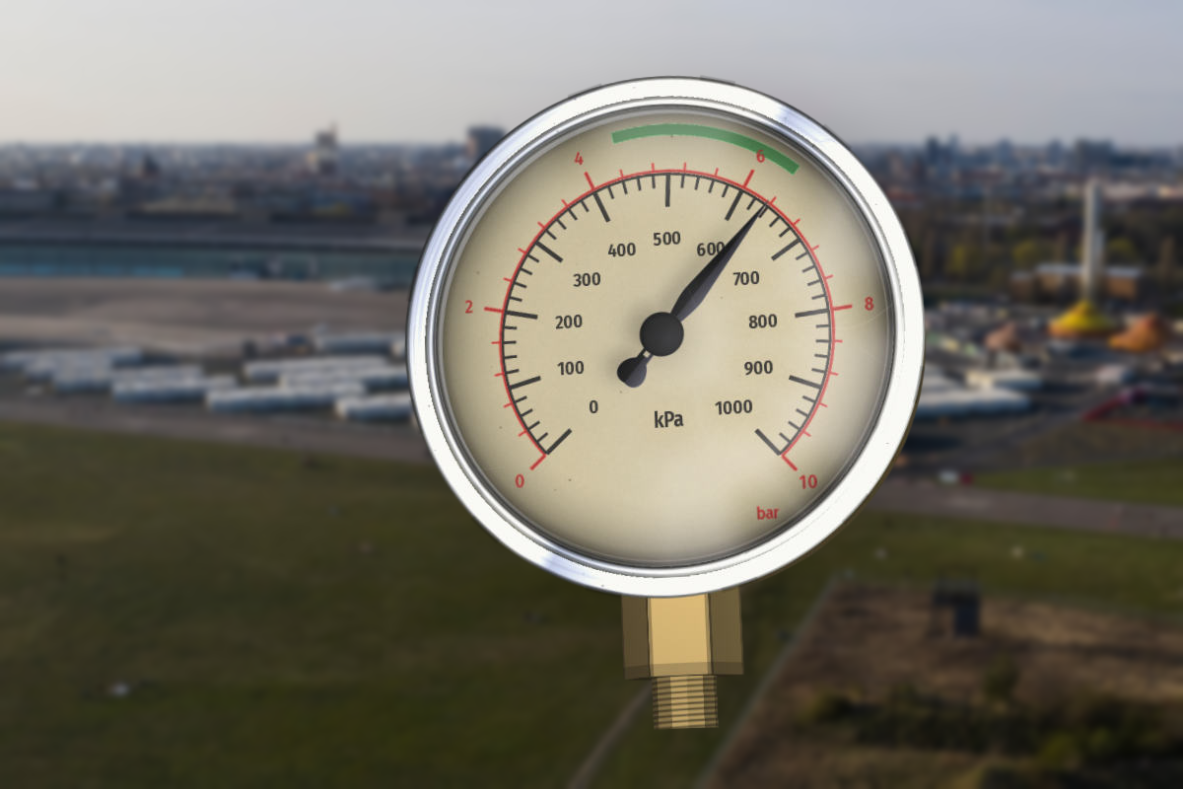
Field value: 640 (kPa)
